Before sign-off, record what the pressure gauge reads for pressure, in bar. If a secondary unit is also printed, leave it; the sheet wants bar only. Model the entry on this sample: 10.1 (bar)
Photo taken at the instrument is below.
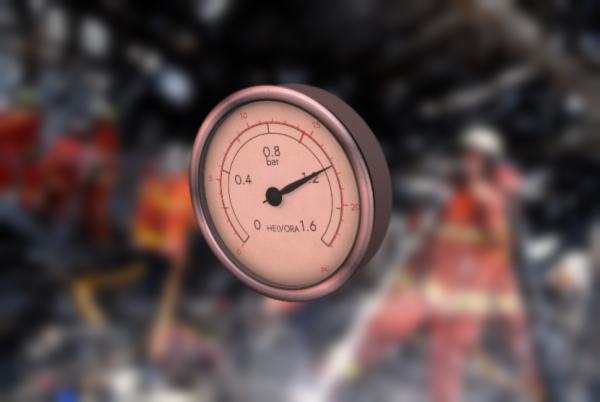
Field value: 1.2 (bar)
